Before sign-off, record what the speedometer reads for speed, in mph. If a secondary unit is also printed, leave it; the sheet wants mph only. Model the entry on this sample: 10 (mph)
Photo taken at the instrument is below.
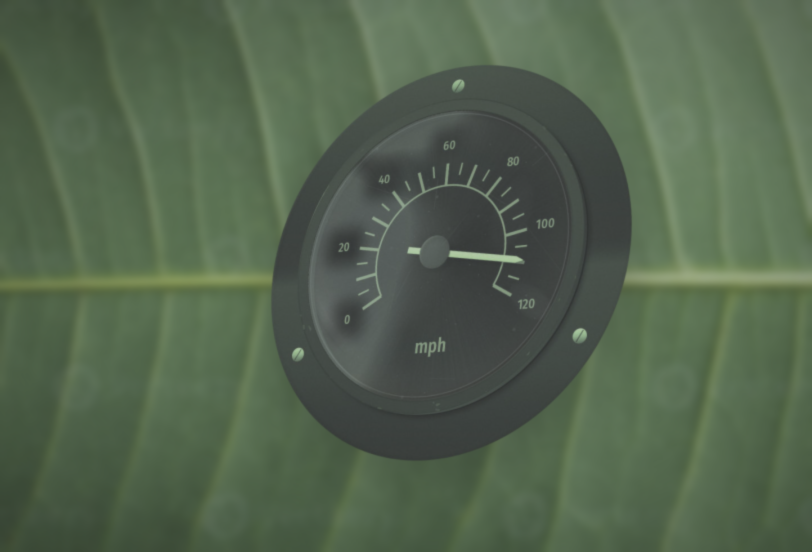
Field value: 110 (mph)
